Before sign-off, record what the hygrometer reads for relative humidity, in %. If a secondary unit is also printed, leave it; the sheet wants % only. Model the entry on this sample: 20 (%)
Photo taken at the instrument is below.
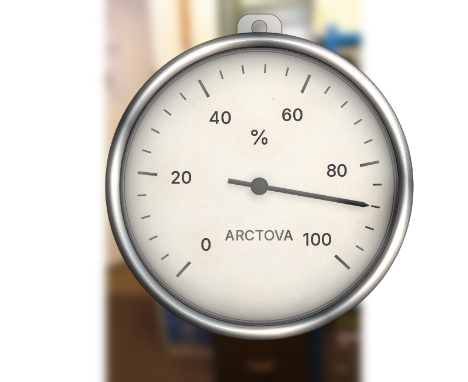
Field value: 88 (%)
